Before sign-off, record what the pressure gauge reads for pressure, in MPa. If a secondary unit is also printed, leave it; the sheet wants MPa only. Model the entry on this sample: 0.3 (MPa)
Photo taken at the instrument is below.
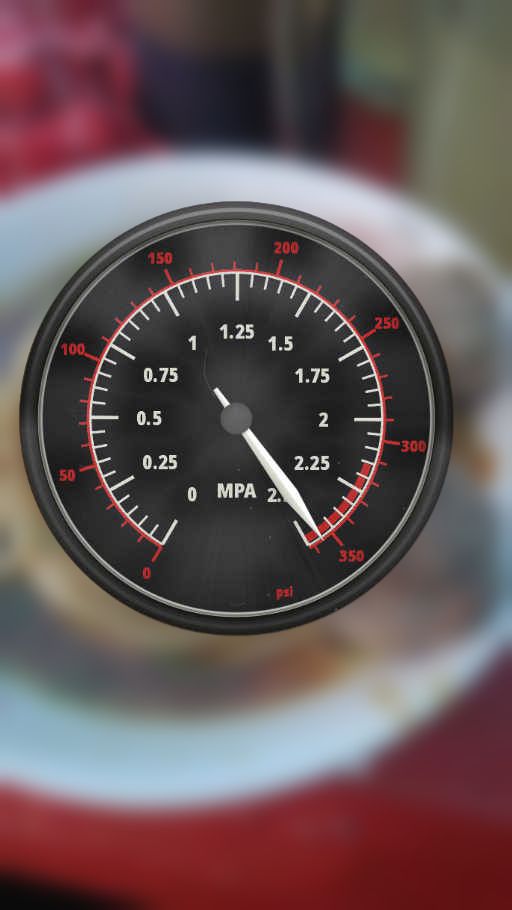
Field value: 2.45 (MPa)
